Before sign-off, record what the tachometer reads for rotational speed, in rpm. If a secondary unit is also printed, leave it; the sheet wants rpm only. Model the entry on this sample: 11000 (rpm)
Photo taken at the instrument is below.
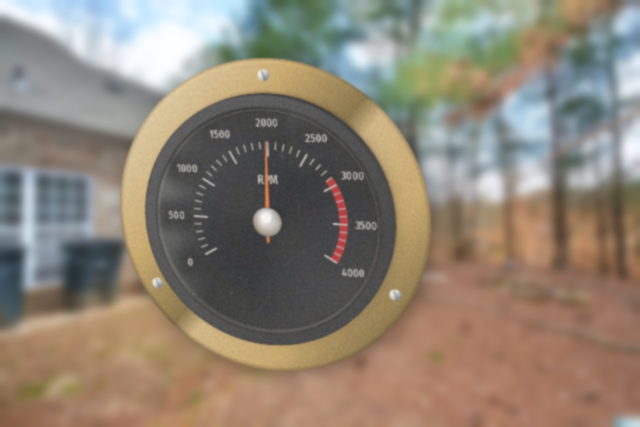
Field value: 2000 (rpm)
